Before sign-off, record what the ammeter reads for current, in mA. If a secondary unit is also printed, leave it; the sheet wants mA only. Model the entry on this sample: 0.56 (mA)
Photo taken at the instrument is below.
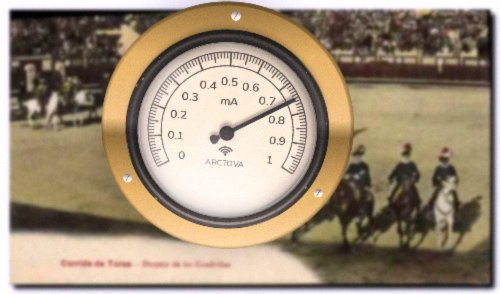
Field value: 0.75 (mA)
